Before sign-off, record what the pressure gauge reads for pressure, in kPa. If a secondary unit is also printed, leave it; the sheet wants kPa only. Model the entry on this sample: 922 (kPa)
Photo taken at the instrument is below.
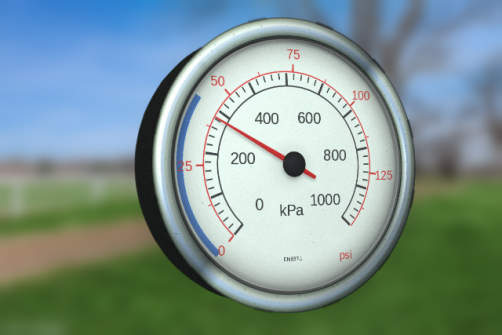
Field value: 280 (kPa)
